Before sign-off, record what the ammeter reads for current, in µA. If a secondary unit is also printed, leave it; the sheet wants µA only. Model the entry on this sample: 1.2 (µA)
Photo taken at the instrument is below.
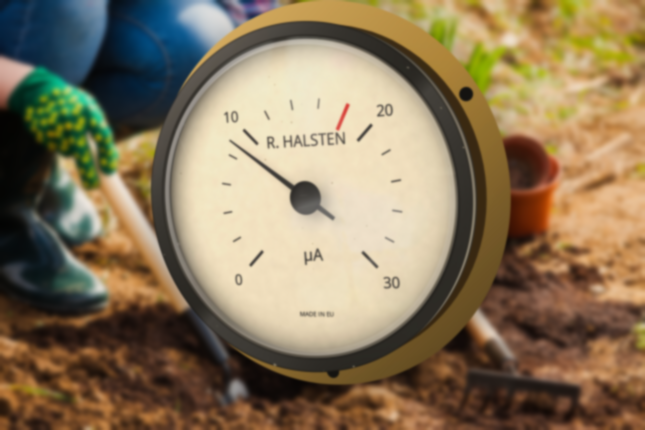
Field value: 9 (µA)
